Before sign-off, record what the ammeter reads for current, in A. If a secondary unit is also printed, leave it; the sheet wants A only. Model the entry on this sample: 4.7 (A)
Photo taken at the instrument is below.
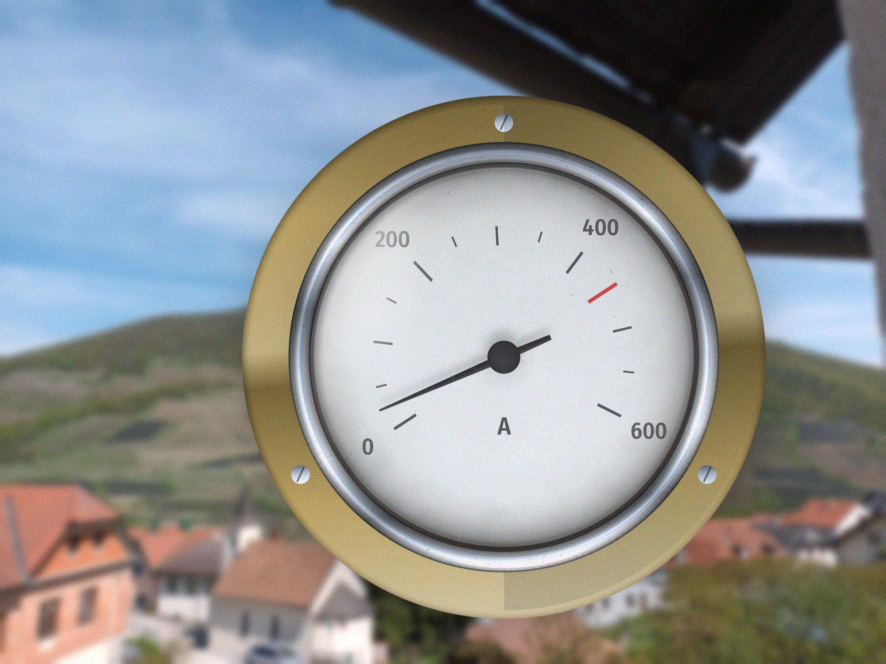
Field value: 25 (A)
